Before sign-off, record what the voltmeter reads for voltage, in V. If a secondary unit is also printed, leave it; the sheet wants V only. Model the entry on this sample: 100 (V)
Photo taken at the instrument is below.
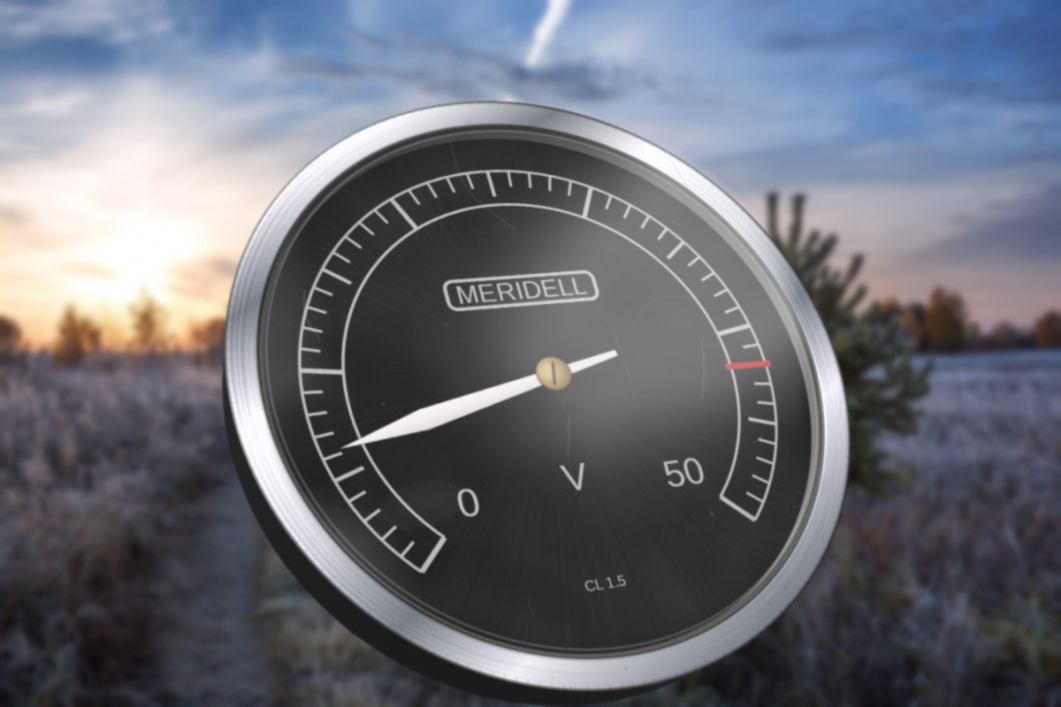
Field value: 6 (V)
